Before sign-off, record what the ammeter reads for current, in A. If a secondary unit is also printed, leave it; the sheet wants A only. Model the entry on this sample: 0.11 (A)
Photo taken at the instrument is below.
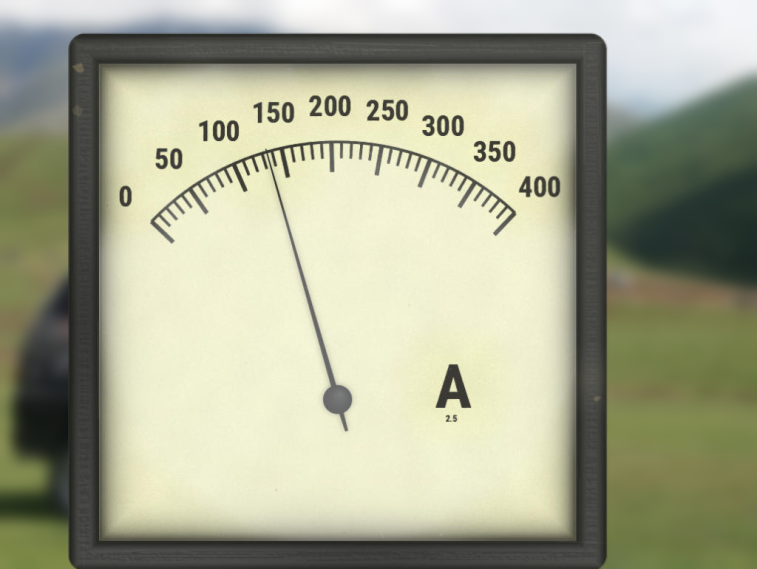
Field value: 135 (A)
